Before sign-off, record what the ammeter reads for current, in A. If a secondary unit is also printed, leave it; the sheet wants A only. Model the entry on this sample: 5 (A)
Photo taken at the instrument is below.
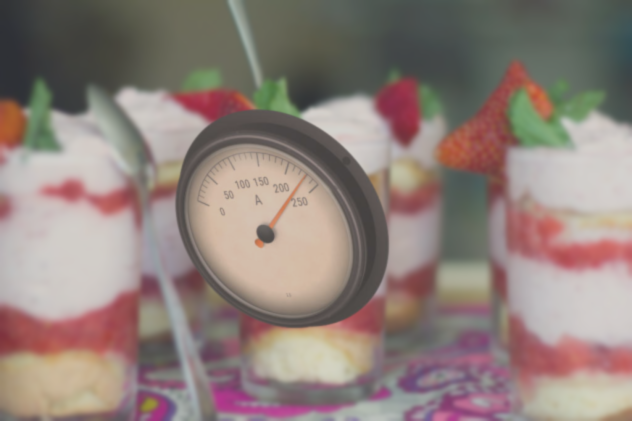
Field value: 230 (A)
